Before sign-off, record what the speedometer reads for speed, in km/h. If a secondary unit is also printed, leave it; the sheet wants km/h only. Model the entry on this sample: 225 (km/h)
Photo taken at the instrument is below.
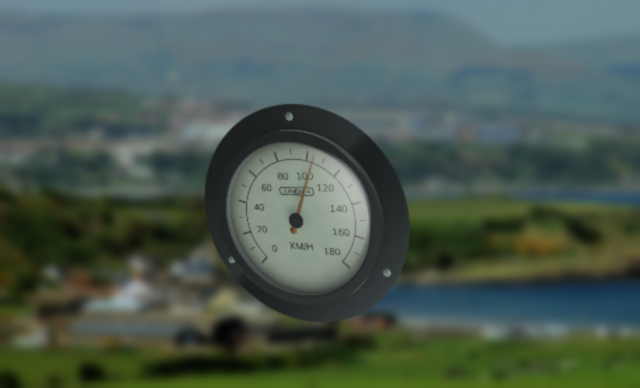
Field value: 105 (km/h)
